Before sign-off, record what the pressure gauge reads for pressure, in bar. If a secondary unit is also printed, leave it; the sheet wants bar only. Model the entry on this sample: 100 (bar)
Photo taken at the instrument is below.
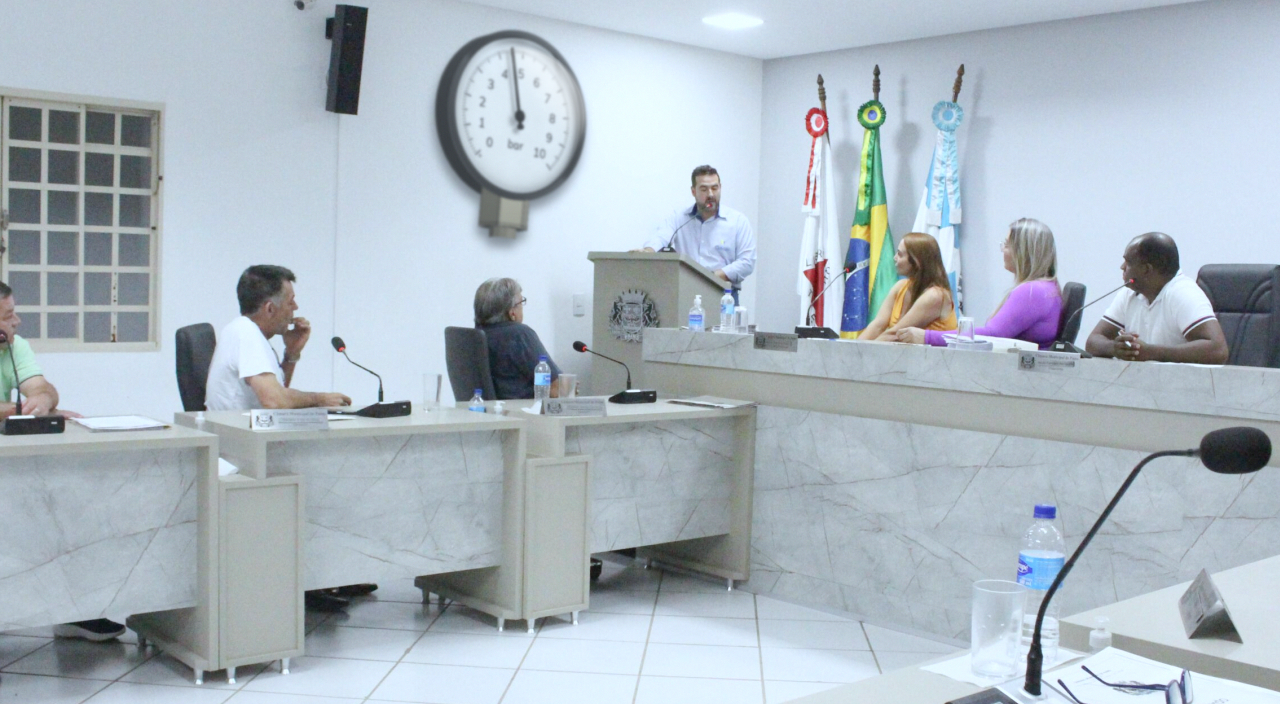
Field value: 4.5 (bar)
